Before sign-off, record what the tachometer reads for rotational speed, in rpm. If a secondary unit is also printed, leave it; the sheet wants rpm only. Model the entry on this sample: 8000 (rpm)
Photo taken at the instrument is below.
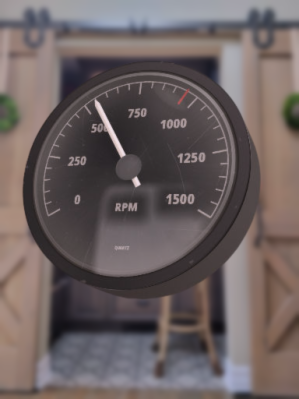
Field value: 550 (rpm)
